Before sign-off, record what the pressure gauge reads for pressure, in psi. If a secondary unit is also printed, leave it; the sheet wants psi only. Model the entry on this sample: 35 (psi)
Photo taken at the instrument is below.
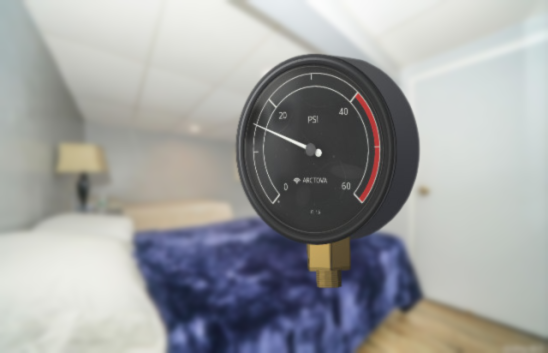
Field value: 15 (psi)
